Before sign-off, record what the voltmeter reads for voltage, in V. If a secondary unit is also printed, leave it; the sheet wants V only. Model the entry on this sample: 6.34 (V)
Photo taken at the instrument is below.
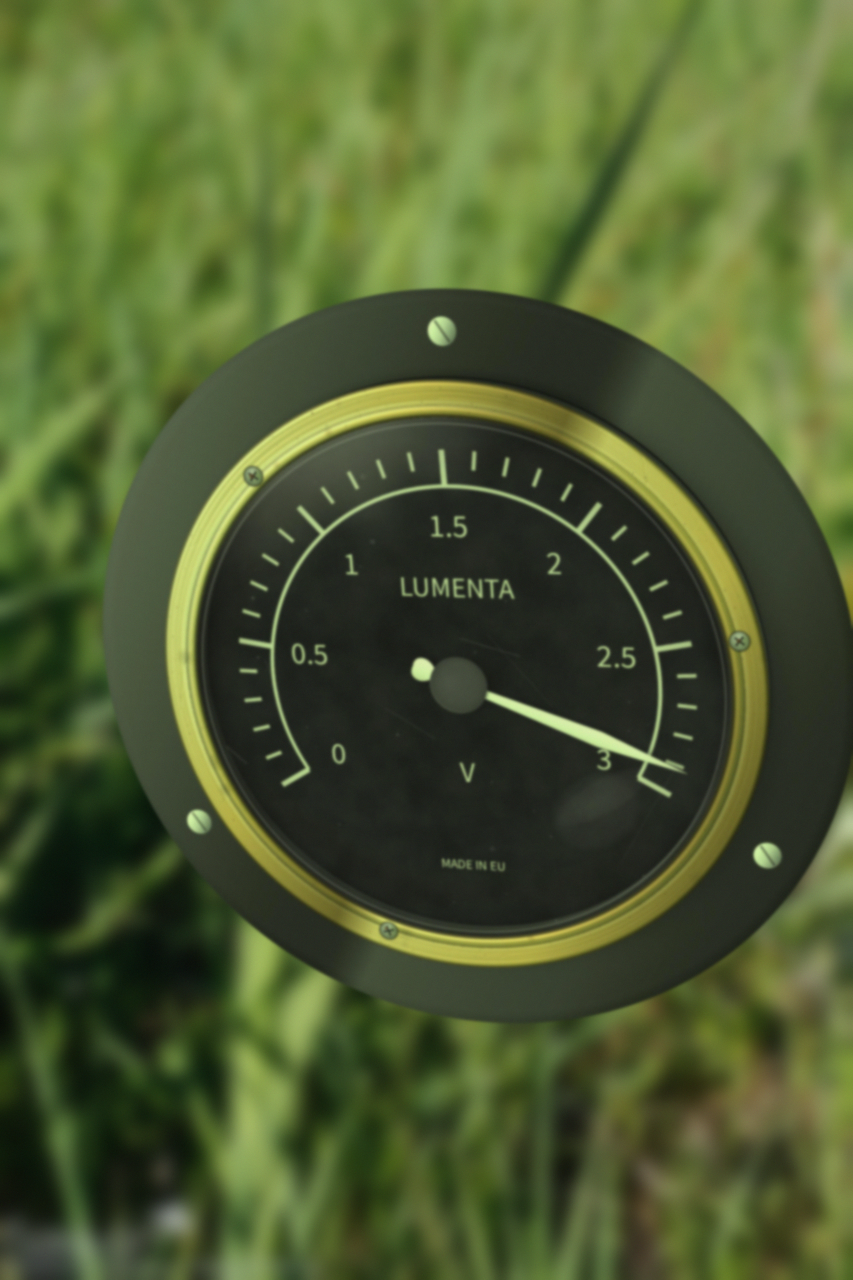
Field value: 2.9 (V)
